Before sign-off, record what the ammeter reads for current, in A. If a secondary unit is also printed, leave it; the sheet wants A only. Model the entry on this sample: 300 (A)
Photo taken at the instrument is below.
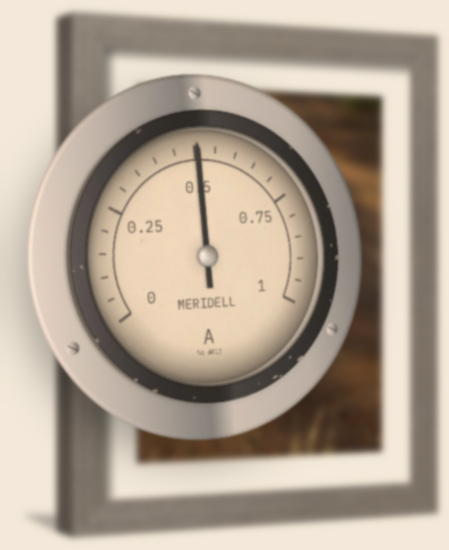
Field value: 0.5 (A)
